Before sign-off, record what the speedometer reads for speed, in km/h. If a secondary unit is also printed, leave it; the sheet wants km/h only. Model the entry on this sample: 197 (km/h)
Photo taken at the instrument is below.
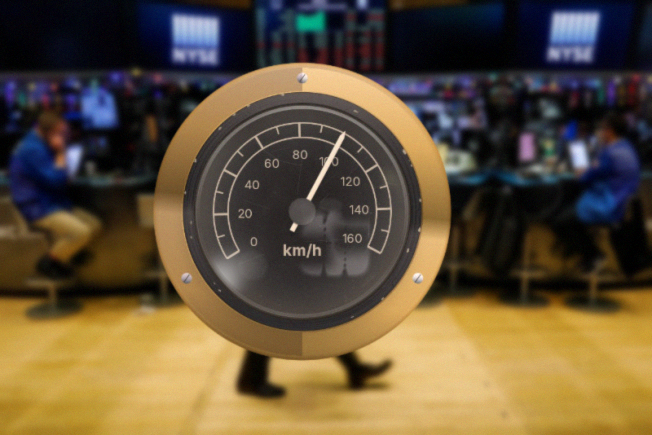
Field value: 100 (km/h)
